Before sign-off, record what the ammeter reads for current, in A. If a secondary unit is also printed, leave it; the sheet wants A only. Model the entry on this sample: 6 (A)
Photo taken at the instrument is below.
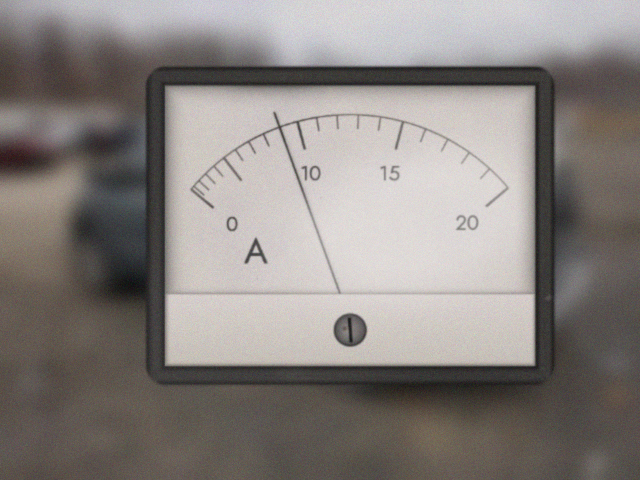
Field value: 9 (A)
